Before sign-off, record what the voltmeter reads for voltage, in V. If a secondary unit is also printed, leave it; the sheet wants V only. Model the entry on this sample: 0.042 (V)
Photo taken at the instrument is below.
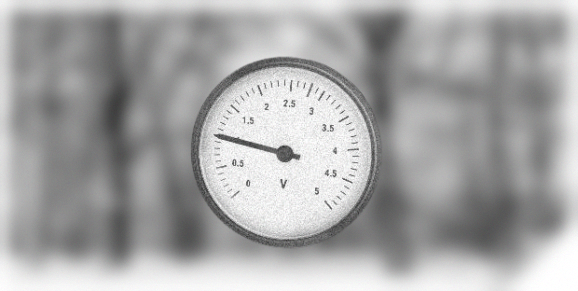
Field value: 1 (V)
